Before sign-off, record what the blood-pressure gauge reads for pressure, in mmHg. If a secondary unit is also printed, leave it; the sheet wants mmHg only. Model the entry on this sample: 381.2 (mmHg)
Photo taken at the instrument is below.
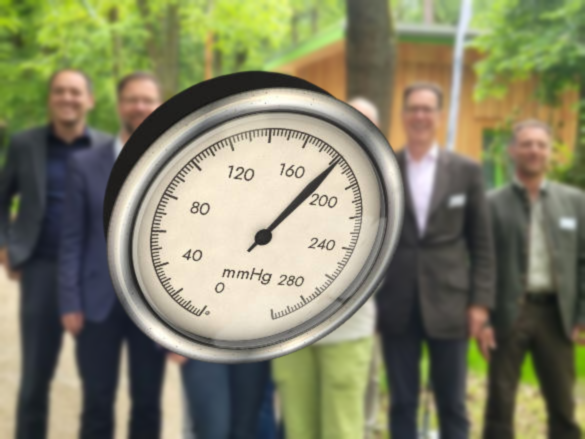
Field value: 180 (mmHg)
